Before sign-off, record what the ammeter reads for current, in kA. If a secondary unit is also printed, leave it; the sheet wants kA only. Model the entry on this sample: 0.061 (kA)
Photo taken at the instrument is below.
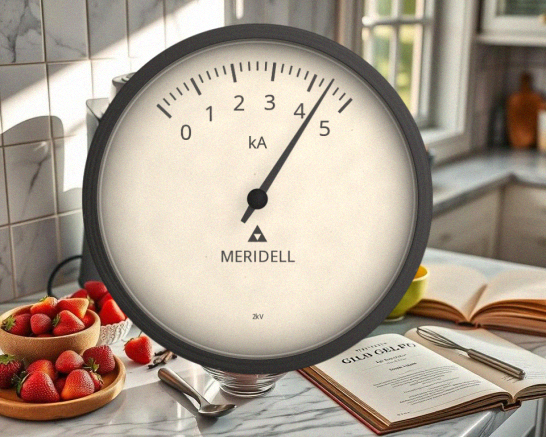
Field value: 4.4 (kA)
